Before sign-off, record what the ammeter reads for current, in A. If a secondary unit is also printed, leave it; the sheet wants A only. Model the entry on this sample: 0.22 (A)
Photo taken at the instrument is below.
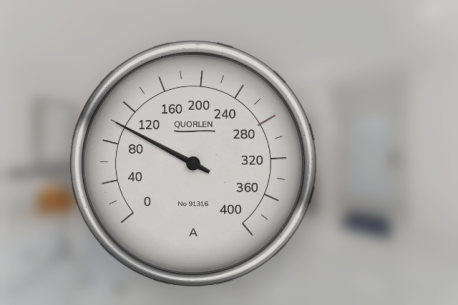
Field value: 100 (A)
